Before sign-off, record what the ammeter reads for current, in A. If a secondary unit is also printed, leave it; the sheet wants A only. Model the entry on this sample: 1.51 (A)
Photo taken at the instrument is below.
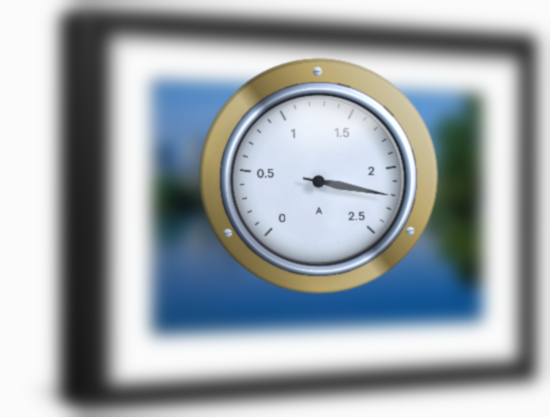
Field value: 2.2 (A)
